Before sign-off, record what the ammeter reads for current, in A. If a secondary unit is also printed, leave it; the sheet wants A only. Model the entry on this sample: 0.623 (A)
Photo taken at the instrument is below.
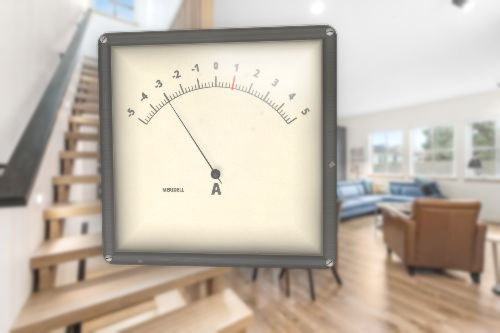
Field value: -3 (A)
